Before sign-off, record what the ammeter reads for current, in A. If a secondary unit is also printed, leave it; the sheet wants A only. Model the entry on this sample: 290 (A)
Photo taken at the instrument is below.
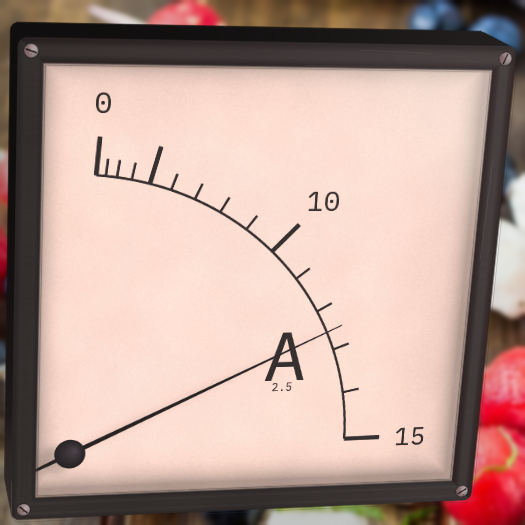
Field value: 12.5 (A)
